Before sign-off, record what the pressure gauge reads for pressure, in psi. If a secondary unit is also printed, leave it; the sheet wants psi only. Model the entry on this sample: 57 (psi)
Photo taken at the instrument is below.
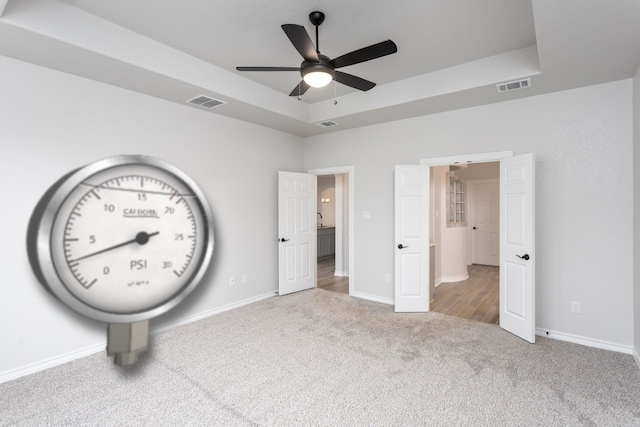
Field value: 3 (psi)
